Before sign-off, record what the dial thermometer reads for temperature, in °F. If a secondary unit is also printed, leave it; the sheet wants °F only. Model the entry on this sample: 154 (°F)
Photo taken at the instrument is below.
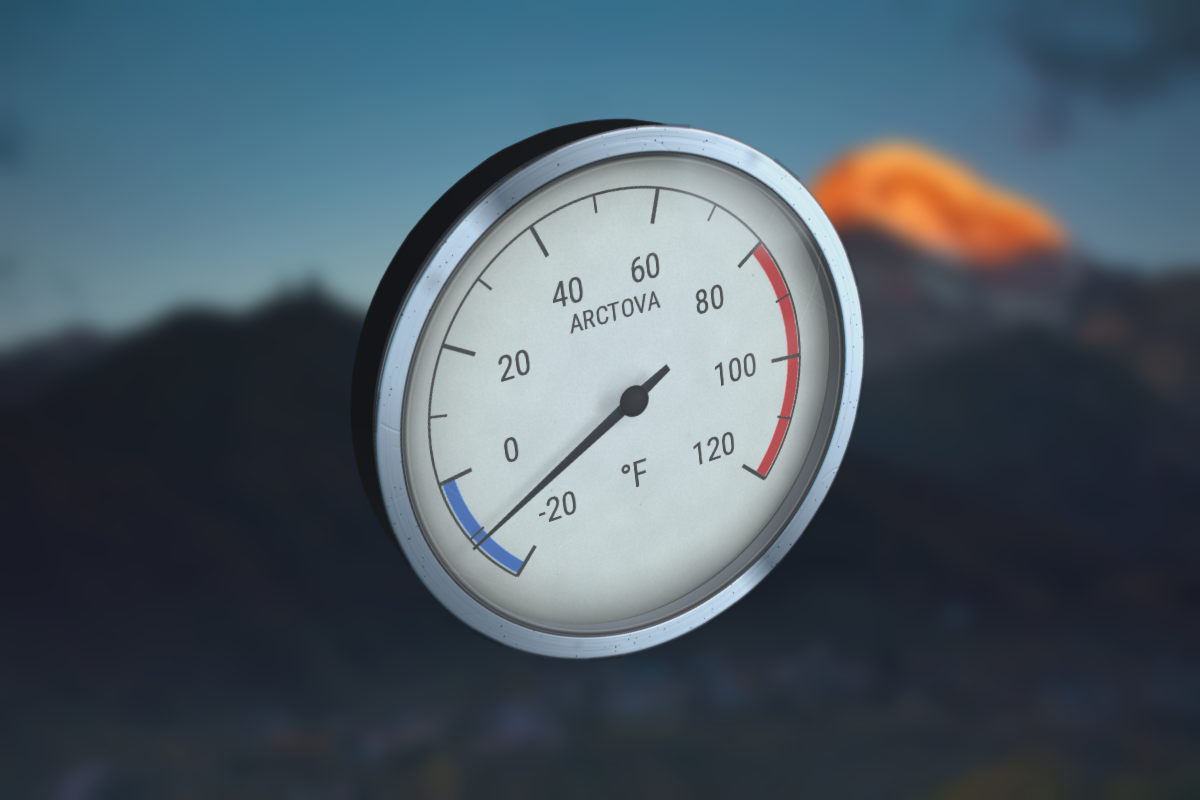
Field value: -10 (°F)
